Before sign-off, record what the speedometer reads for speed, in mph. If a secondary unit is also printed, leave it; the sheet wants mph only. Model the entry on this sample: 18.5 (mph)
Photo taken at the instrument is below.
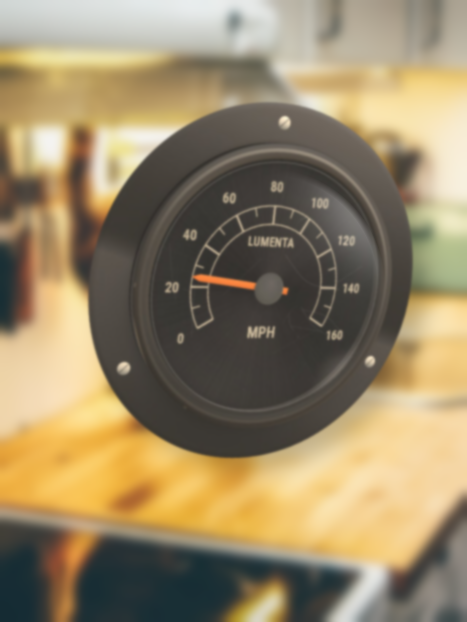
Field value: 25 (mph)
